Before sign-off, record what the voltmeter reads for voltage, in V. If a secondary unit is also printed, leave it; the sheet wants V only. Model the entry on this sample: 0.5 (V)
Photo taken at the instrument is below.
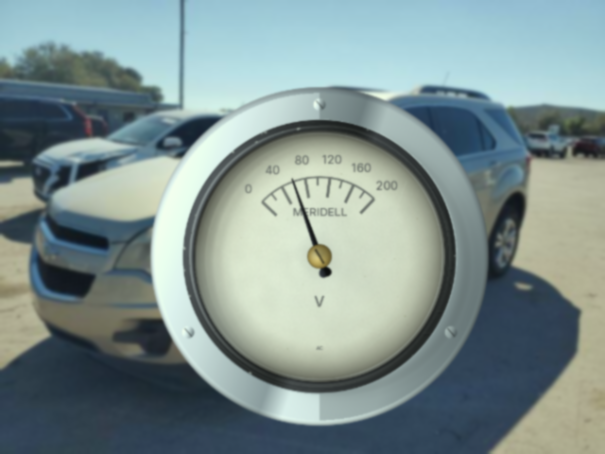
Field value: 60 (V)
